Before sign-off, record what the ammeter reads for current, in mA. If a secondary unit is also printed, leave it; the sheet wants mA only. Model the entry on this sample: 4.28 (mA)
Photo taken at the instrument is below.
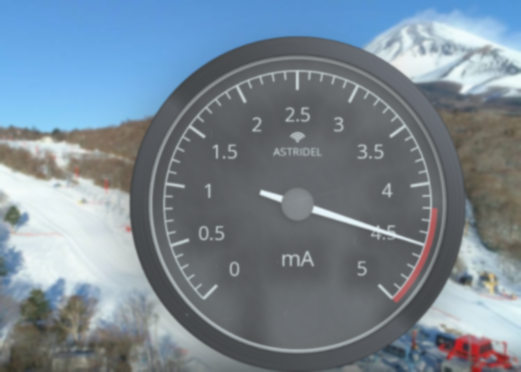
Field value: 4.5 (mA)
